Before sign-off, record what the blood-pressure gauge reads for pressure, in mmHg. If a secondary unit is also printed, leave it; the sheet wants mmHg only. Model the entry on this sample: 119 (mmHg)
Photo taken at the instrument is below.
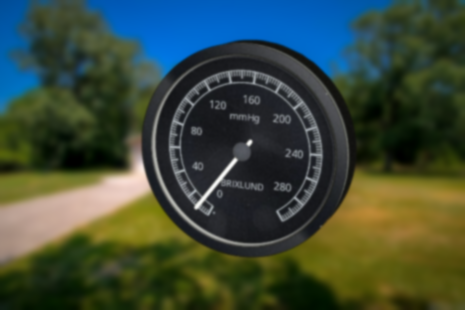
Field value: 10 (mmHg)
